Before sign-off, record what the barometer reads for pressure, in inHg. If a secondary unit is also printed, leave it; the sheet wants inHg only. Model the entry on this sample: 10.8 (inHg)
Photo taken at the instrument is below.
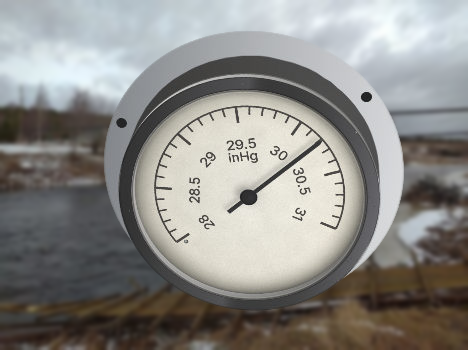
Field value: 30.2 (inHg)
